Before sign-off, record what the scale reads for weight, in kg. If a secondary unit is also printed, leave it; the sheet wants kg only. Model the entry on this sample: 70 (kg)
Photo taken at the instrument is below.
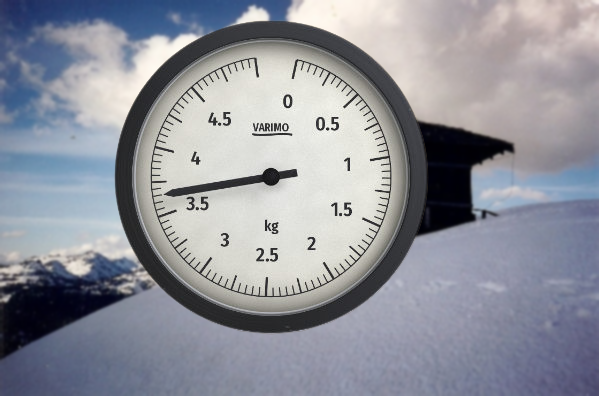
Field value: 3.65 (kg)
